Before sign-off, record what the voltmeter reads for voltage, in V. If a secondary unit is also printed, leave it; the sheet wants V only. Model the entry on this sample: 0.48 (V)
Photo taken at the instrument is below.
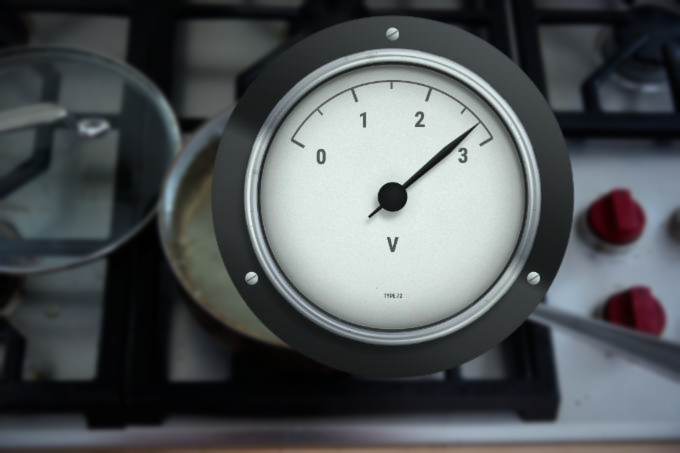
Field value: 2.75 (V)
